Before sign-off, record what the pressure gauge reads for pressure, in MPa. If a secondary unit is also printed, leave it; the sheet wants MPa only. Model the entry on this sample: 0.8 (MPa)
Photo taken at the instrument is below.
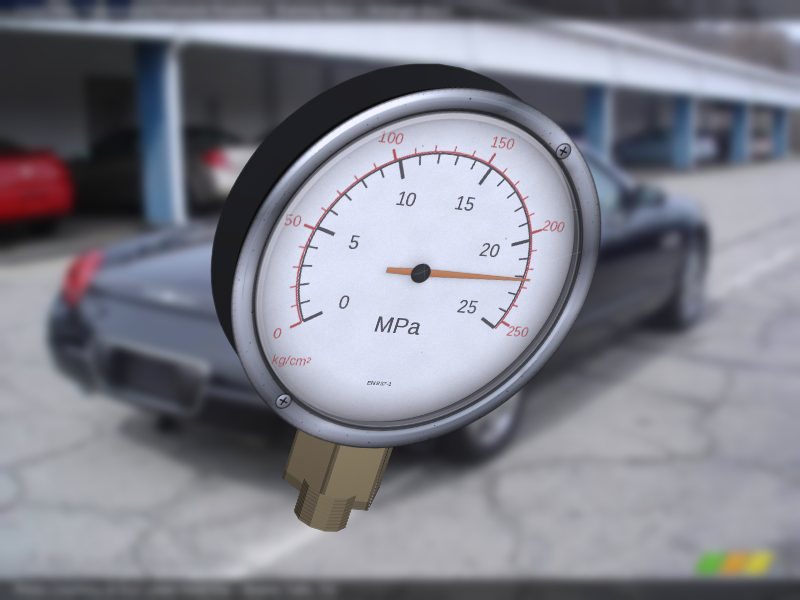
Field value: 22 (MPa)
